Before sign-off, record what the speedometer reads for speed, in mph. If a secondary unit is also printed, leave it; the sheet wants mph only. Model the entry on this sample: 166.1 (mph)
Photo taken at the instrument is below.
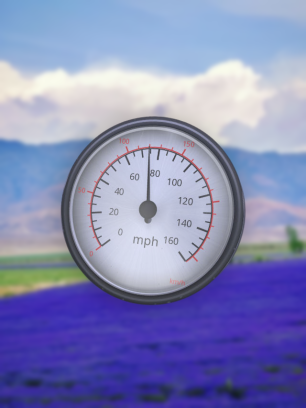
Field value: 75 (mph)
